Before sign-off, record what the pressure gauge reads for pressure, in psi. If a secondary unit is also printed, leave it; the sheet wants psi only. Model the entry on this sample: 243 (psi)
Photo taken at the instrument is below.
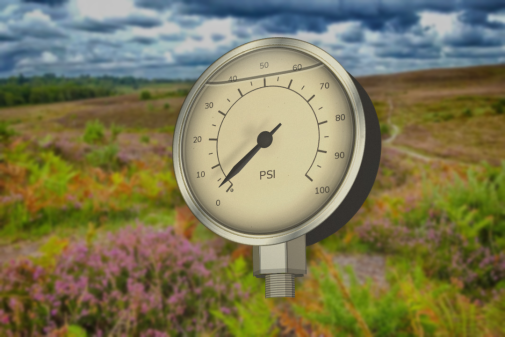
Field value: 2.5 (psi)
